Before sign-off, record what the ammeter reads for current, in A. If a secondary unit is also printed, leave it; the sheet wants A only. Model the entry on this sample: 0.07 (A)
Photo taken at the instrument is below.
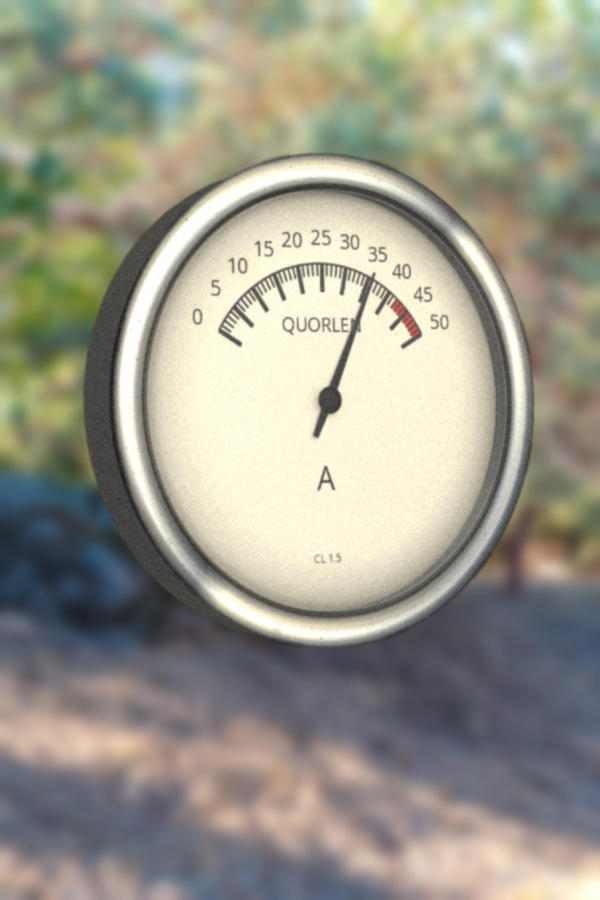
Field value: 35 (A)
